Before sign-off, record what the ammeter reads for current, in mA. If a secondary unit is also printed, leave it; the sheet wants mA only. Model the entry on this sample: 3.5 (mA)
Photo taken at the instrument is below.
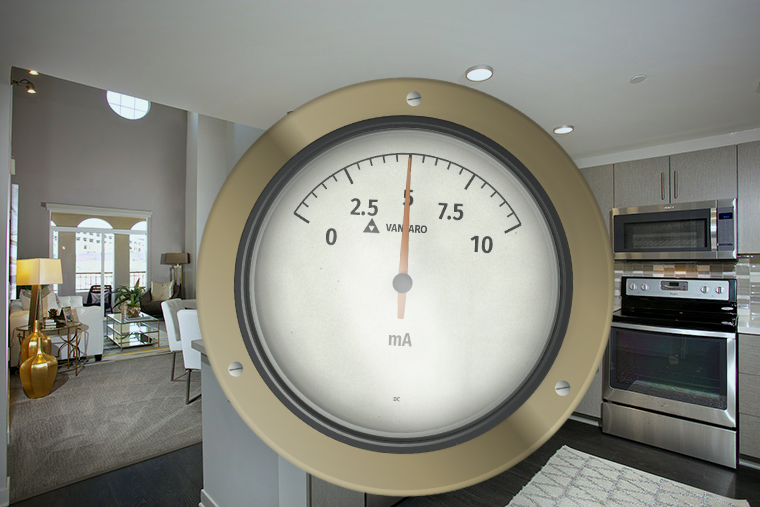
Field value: 5 (mA)
